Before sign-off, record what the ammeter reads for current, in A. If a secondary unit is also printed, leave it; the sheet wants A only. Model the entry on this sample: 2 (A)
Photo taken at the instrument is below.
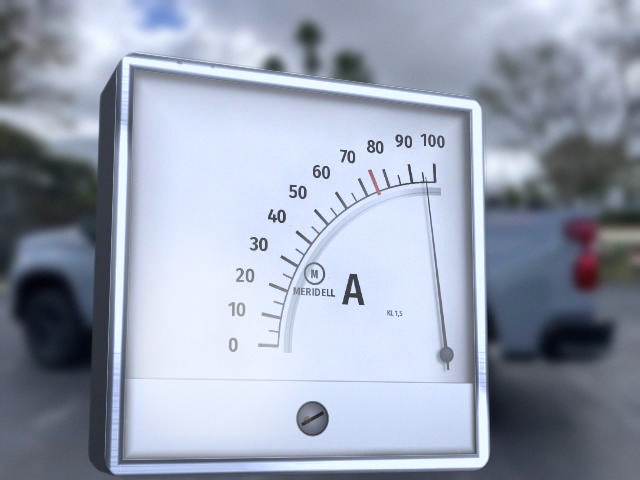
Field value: 95 (A)
